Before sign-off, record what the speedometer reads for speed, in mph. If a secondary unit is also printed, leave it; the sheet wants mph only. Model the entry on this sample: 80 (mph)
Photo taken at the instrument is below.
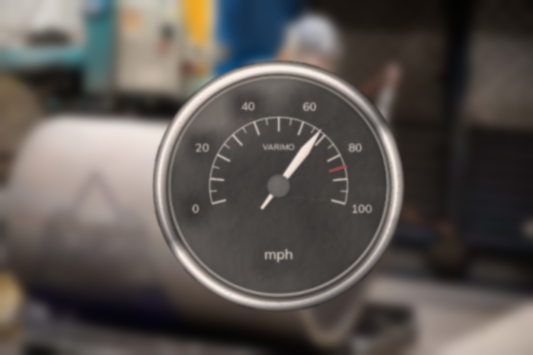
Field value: 67.5 (mph)
